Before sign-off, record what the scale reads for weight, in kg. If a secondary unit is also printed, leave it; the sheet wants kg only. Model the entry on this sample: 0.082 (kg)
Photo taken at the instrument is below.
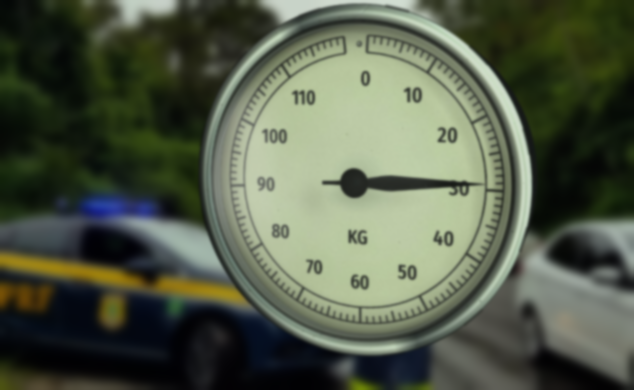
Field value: 29 (kg)
